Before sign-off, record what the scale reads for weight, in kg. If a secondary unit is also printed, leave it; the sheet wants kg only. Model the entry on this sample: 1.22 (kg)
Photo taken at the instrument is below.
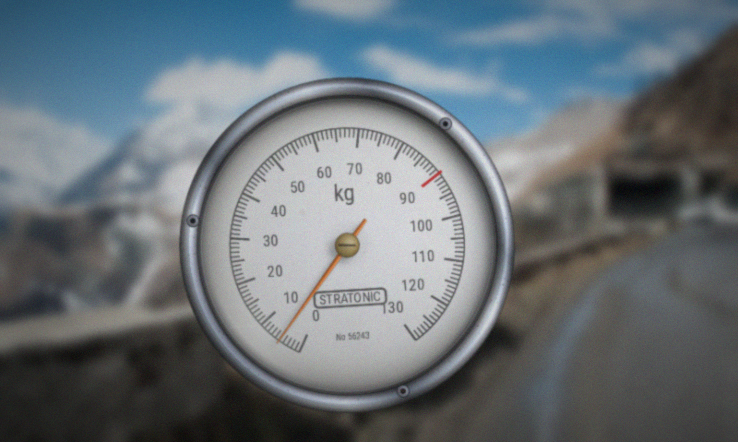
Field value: 5 (kg)
